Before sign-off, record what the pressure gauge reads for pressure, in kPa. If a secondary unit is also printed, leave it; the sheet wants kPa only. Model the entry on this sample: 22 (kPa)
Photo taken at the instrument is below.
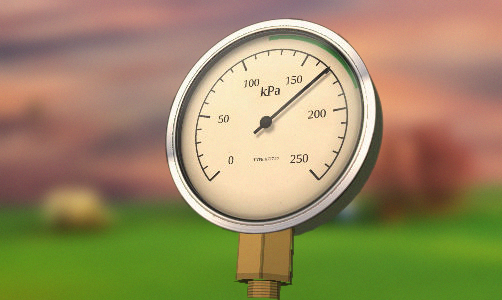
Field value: 170 (kPa)
